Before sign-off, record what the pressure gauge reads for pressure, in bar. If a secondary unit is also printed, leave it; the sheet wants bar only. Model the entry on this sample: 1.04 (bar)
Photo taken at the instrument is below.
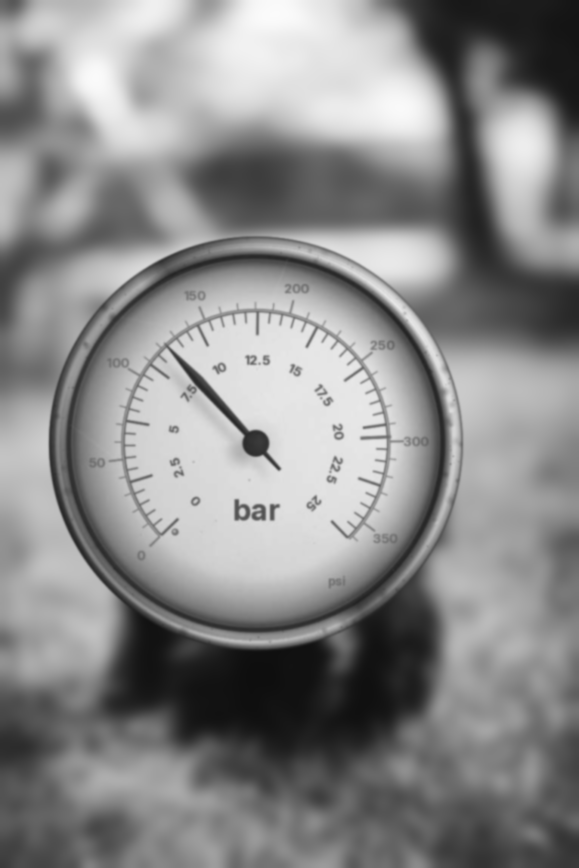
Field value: 8.5 (bar)
